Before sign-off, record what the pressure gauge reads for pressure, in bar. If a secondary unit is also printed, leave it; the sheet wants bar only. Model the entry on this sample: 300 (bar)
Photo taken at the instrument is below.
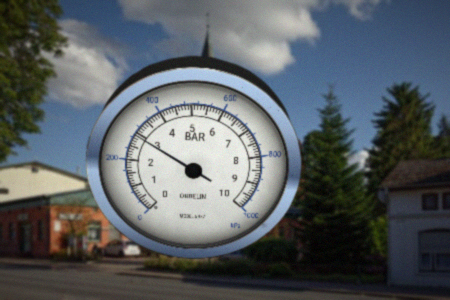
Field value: 3 (bar)
